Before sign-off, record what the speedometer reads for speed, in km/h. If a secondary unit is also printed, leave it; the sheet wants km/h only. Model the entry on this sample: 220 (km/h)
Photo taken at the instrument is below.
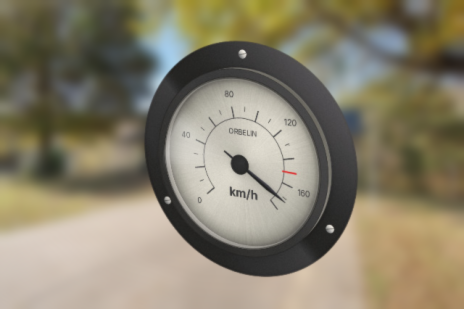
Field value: 170 (km/h)
